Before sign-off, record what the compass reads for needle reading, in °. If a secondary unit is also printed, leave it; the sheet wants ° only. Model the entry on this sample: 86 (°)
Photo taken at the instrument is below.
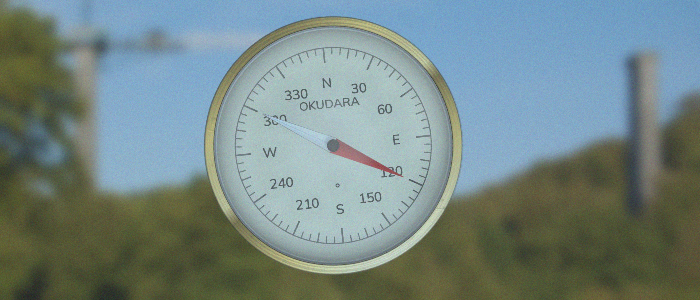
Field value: 120 (°)
